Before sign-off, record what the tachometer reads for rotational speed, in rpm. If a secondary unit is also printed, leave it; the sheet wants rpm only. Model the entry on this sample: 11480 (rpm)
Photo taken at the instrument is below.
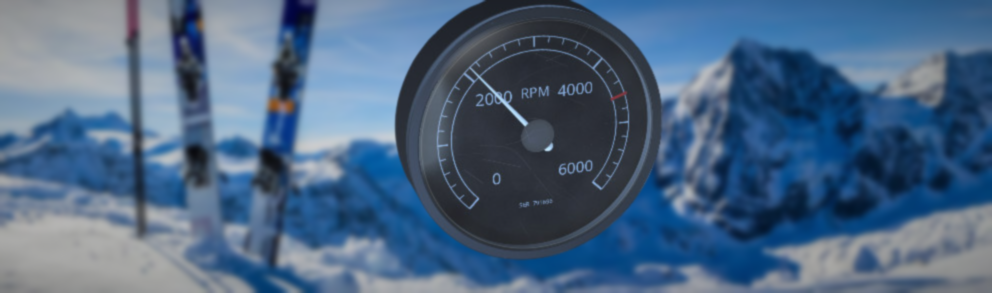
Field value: 2100 (rpm)
